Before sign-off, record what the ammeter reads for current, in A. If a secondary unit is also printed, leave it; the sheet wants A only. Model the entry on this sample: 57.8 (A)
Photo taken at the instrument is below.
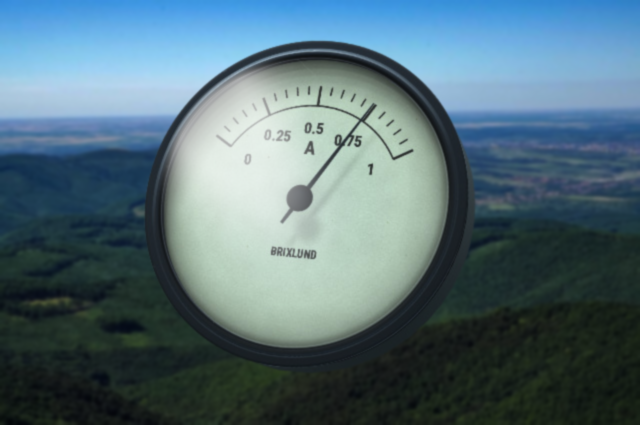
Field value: 0.75 (A)
